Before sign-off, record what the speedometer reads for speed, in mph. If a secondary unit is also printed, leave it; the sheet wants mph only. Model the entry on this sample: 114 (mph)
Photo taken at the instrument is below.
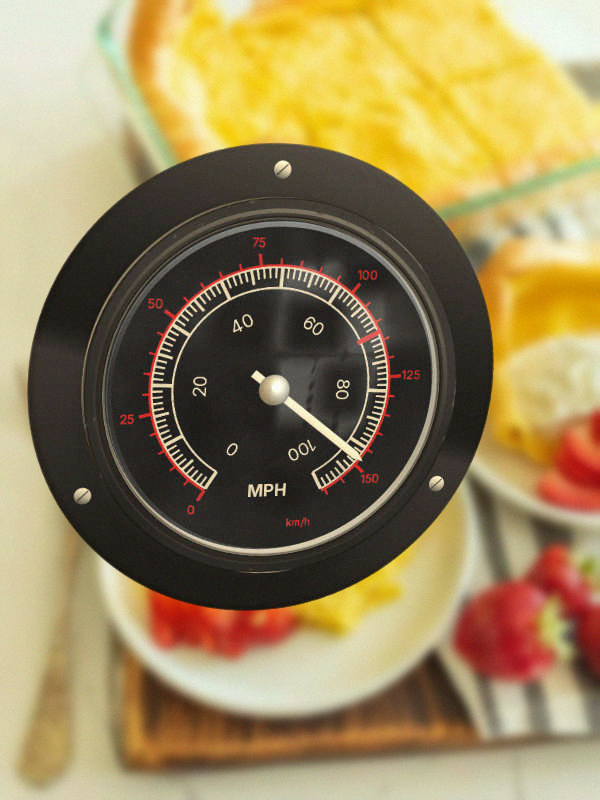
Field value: 92 (mph)
